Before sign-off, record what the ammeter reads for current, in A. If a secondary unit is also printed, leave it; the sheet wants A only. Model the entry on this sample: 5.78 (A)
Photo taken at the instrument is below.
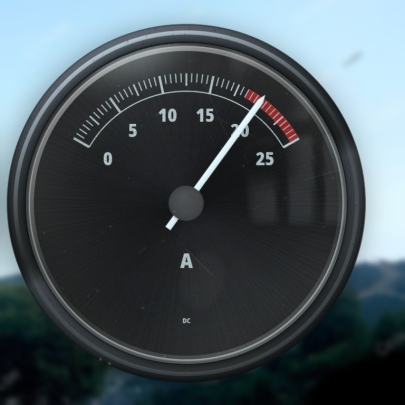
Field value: 20 (A)
